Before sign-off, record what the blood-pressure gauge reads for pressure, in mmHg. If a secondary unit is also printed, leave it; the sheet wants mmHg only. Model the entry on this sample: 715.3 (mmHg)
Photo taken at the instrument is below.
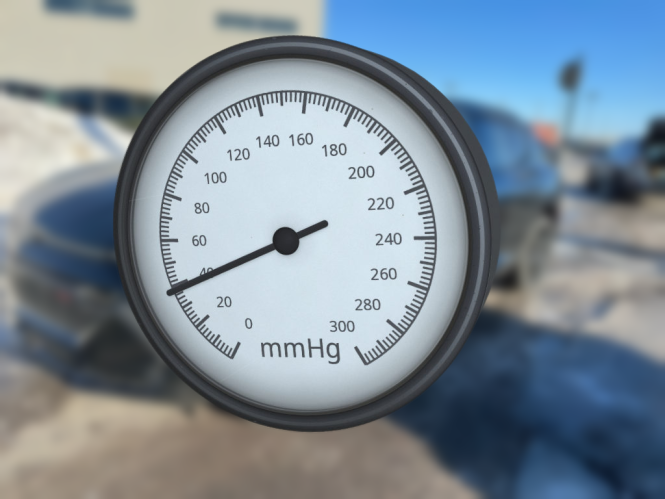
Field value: 38 (mmHg)
